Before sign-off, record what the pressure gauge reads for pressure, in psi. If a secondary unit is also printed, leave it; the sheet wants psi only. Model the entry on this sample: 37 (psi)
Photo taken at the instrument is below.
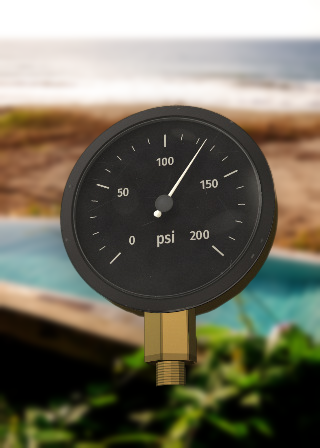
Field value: 125 (psi)
